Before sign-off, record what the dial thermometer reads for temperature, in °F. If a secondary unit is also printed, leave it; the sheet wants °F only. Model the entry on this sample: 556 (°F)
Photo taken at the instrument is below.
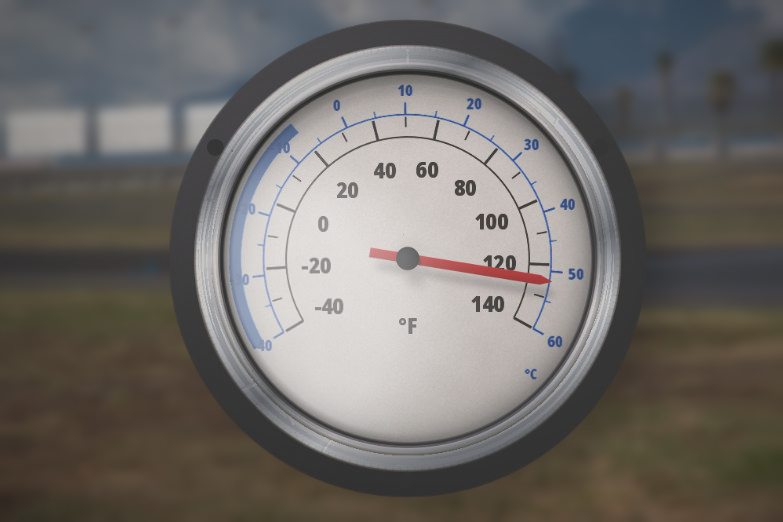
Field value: 125 (°F)
